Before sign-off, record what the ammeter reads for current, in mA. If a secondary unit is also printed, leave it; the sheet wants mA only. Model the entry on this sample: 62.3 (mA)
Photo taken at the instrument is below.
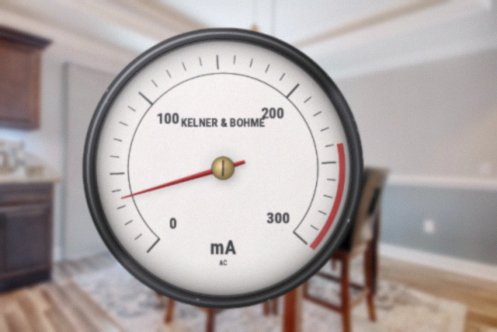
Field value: 35 (mA)
